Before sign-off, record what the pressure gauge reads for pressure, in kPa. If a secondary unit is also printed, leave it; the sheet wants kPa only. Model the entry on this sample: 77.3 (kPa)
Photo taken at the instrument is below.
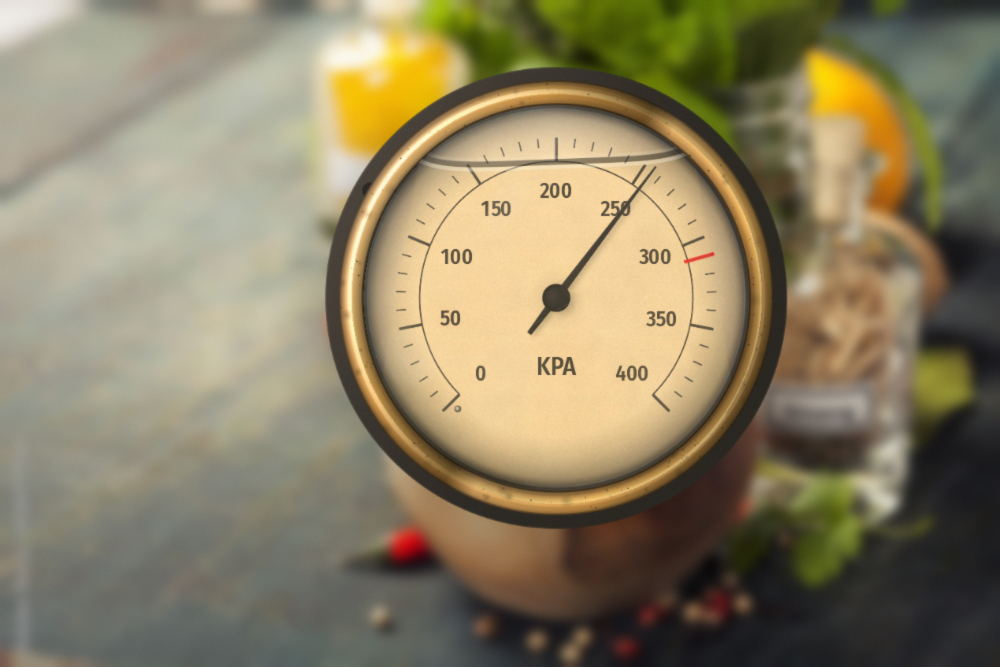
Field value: 255 (kPa)
